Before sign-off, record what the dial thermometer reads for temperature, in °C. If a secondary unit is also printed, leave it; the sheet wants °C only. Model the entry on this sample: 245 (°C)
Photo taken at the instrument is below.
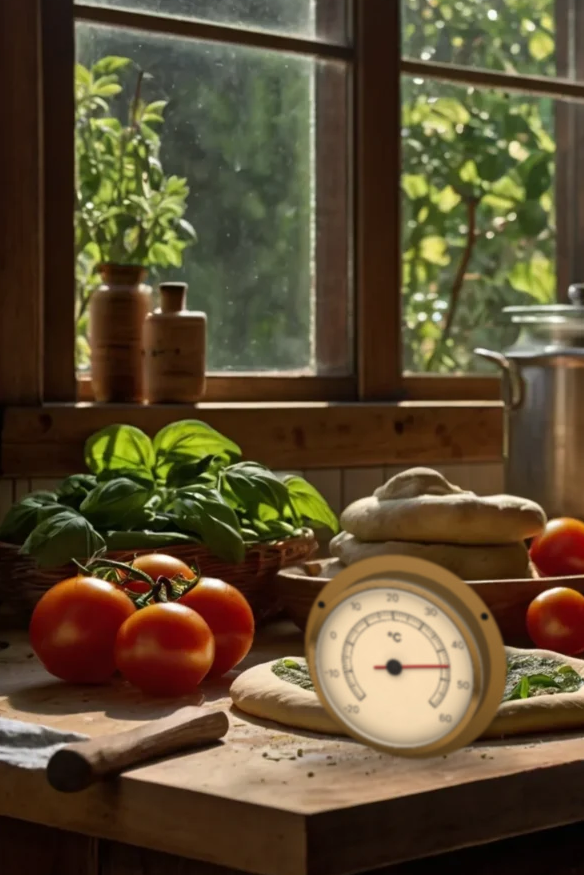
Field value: 45 (°C)
